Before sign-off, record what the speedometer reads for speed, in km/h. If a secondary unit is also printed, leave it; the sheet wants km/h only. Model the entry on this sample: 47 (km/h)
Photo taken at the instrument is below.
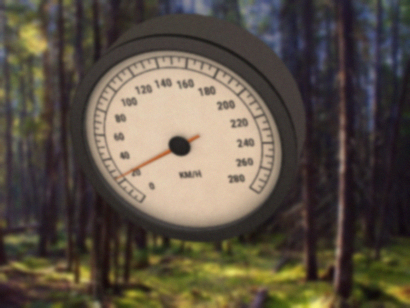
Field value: 25 (km/h)
